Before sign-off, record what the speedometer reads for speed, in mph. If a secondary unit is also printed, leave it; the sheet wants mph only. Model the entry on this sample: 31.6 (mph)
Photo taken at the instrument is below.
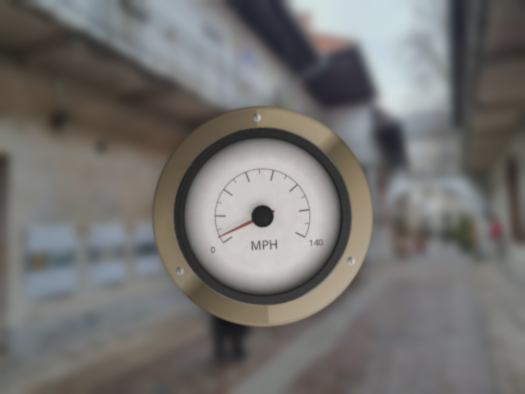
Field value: 5 (mph)
